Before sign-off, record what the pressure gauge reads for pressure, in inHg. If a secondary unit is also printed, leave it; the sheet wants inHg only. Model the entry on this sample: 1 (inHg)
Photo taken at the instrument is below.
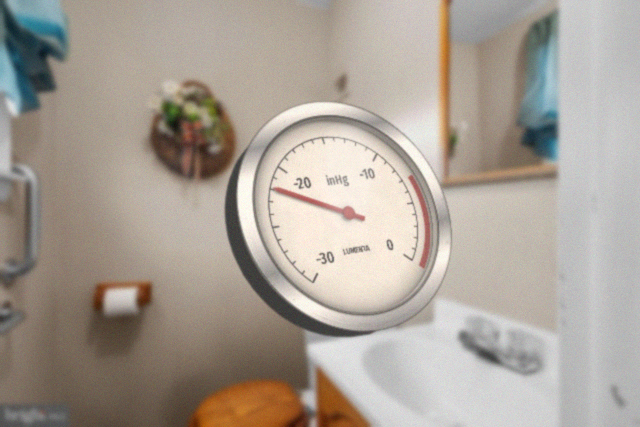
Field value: -22 (inHg)
